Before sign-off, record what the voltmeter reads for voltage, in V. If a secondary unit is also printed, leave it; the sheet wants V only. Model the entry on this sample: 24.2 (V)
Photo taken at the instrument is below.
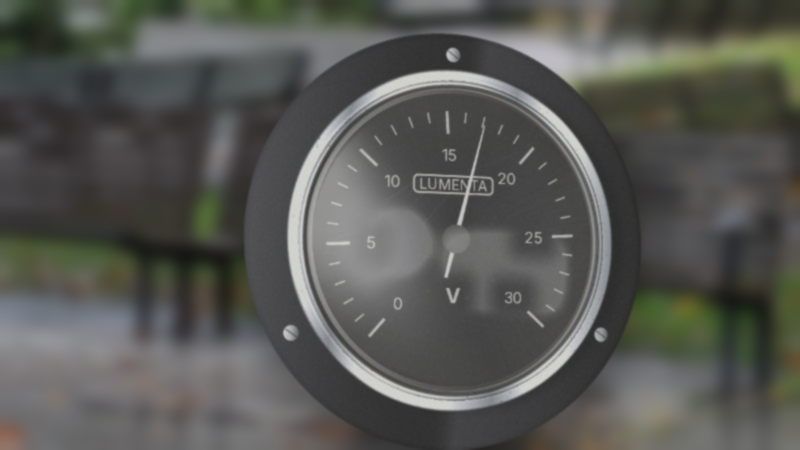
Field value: 17 (V)
